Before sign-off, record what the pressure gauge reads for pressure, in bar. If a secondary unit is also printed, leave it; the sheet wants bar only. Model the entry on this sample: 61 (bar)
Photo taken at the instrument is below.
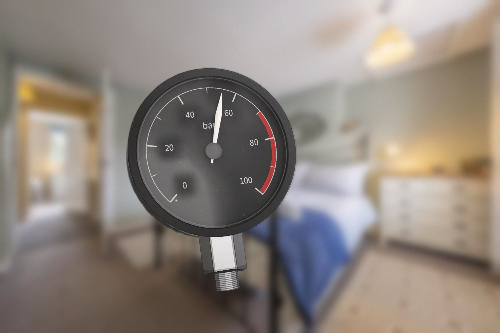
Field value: 55 (bar)
